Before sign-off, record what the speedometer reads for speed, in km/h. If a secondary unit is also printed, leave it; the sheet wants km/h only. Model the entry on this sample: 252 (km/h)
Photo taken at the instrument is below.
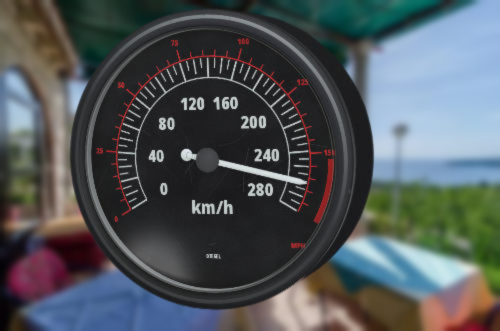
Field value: 260 (km/h)
